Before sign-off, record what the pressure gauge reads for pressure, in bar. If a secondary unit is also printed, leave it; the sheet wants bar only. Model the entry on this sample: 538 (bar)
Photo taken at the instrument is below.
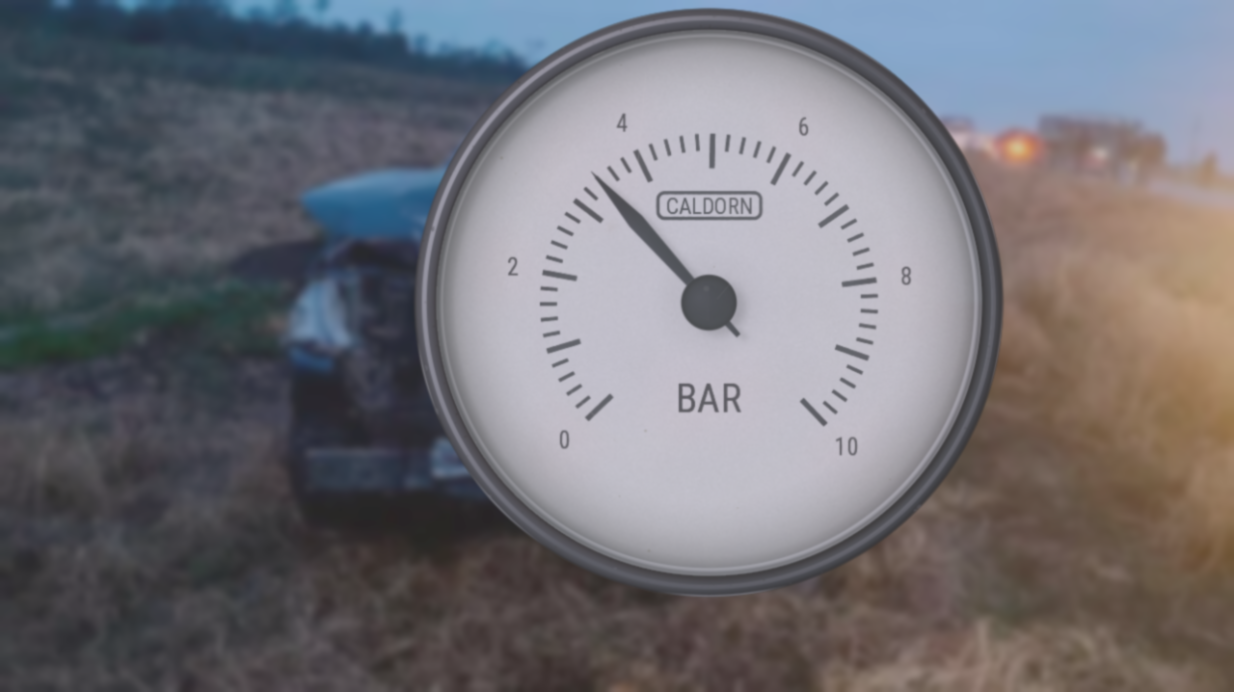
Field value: 3.4 (bar)
